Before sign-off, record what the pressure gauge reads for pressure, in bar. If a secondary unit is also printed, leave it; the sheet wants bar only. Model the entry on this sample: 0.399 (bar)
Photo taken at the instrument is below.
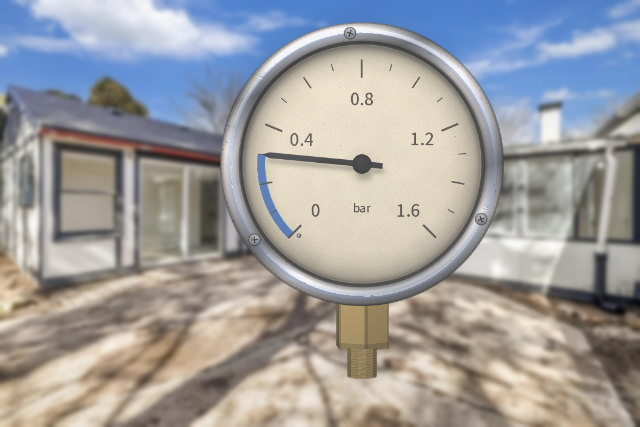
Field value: 0.3 (bar)
